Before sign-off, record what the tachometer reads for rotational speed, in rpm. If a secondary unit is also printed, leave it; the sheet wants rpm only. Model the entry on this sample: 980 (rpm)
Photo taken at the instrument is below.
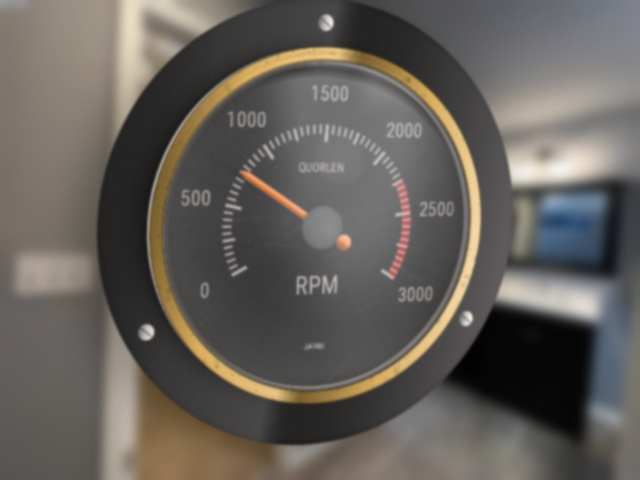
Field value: 750 (rpm)
